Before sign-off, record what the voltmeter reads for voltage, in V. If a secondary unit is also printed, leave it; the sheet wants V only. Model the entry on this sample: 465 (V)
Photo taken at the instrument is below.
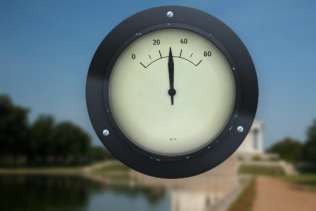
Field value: 30 (V)
